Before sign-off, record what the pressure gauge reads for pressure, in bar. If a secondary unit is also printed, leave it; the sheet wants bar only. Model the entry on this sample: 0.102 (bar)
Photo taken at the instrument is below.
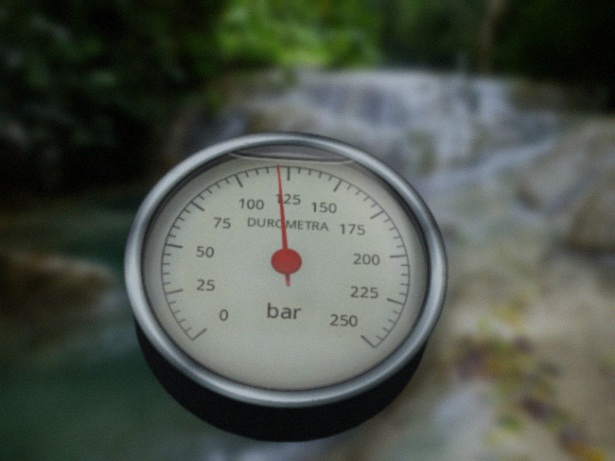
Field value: 120 (bar)
